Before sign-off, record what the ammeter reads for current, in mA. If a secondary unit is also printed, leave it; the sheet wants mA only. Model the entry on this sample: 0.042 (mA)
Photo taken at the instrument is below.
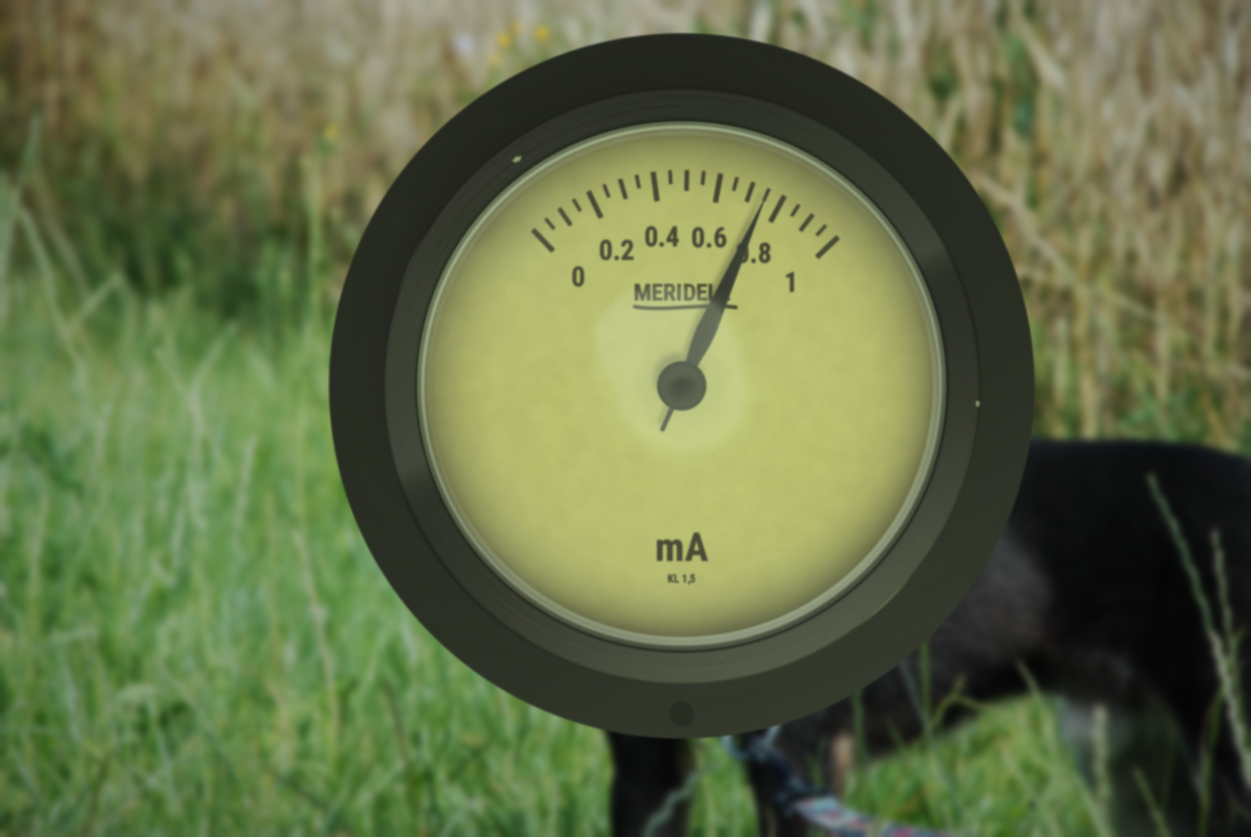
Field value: 0.75 (mA)
